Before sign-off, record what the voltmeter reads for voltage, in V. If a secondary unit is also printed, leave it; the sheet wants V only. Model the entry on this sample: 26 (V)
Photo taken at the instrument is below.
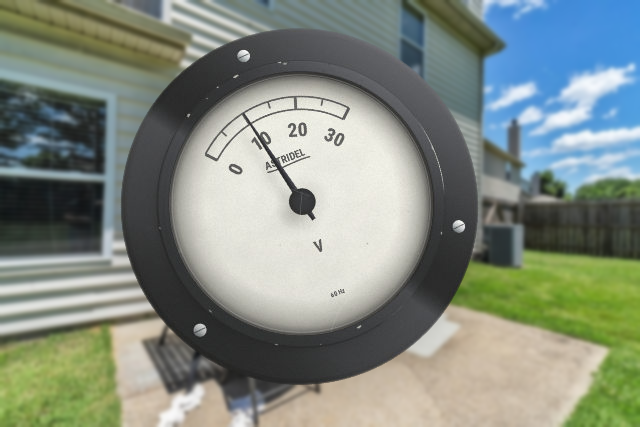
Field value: 10 (V)
